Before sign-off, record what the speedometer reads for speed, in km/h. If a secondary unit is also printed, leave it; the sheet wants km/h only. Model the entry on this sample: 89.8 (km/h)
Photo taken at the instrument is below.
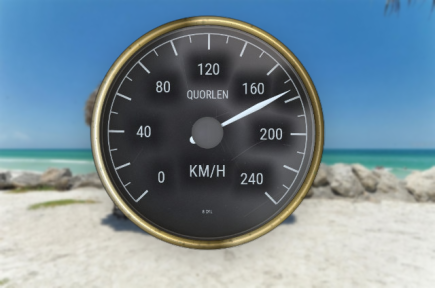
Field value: 175 (km/h)
